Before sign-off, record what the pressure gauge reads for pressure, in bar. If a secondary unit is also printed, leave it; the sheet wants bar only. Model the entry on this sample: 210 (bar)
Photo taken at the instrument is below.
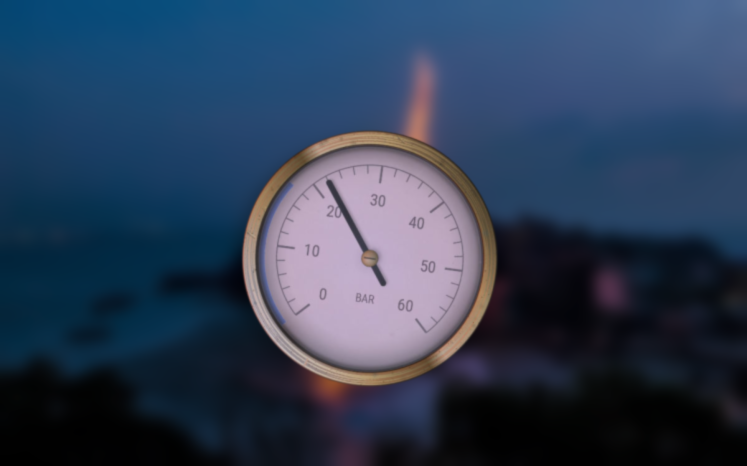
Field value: 22 (bar)
